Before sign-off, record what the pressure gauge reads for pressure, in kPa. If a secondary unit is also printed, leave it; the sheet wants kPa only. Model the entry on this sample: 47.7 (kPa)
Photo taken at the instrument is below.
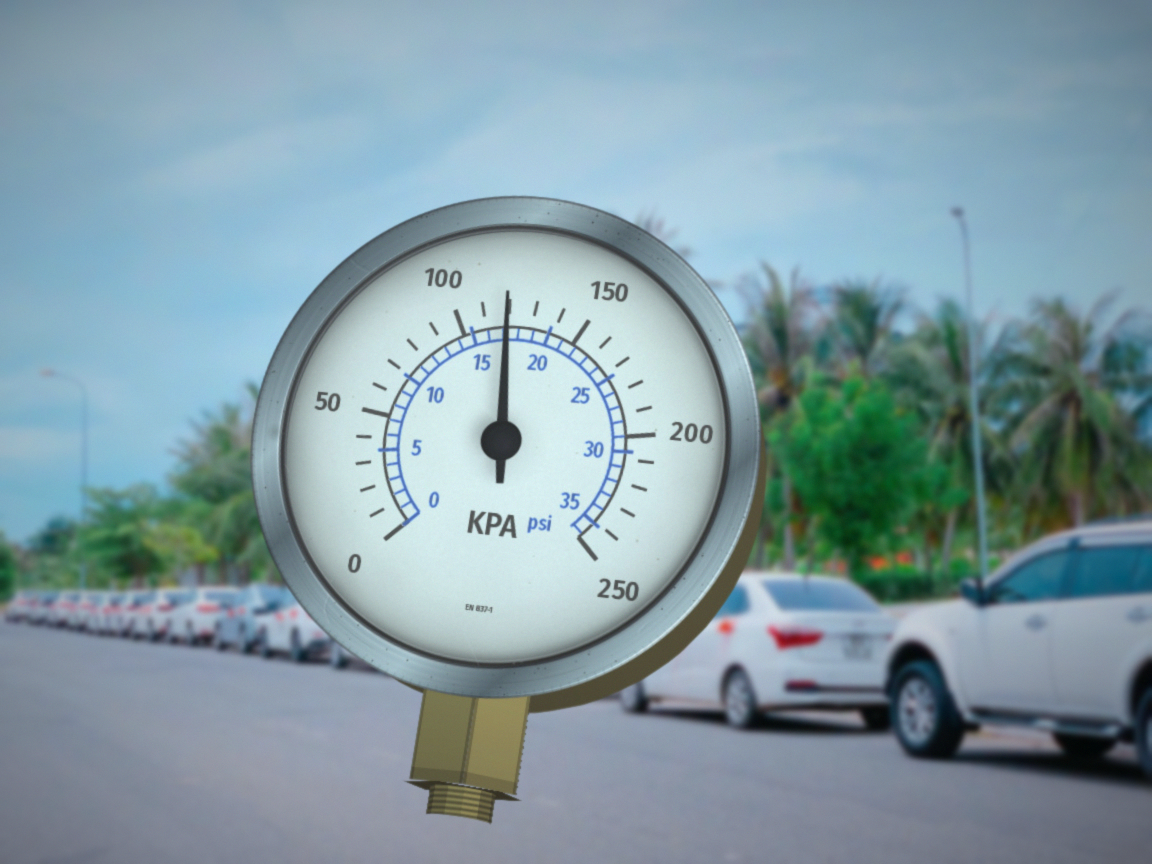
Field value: 120 (kPa)
